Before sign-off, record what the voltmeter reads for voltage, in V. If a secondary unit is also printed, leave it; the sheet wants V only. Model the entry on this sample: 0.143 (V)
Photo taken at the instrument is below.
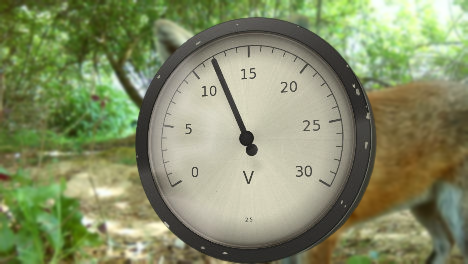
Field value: 12 (V)
